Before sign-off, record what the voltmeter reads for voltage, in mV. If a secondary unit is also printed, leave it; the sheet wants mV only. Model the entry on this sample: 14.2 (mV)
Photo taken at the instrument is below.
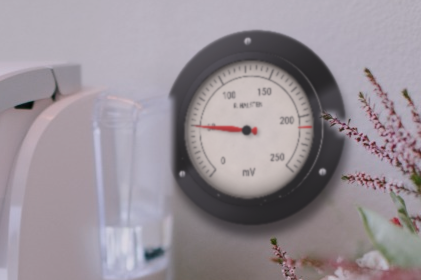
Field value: 50 (mV)
